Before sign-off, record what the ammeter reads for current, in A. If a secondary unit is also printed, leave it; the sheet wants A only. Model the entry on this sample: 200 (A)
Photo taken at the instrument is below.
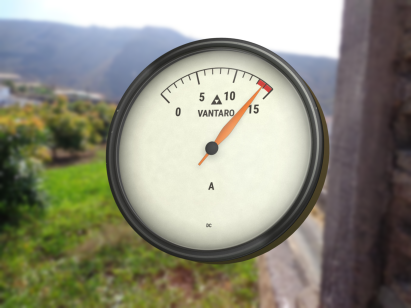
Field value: 14 (A)
